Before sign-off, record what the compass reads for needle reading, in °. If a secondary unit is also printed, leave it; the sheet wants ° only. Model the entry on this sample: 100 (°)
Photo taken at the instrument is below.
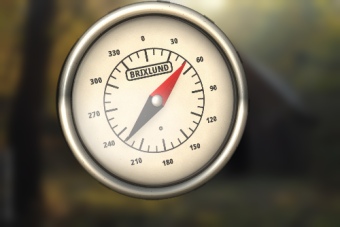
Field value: 50 (°)
